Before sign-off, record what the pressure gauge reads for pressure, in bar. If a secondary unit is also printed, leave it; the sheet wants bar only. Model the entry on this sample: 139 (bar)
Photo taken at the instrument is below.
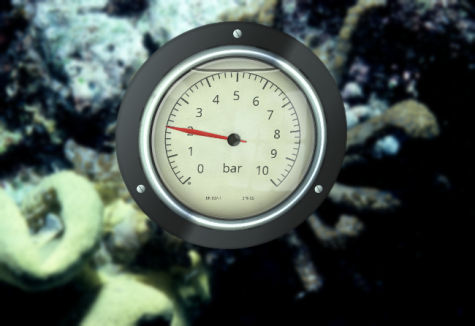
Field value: 2 (bar)
